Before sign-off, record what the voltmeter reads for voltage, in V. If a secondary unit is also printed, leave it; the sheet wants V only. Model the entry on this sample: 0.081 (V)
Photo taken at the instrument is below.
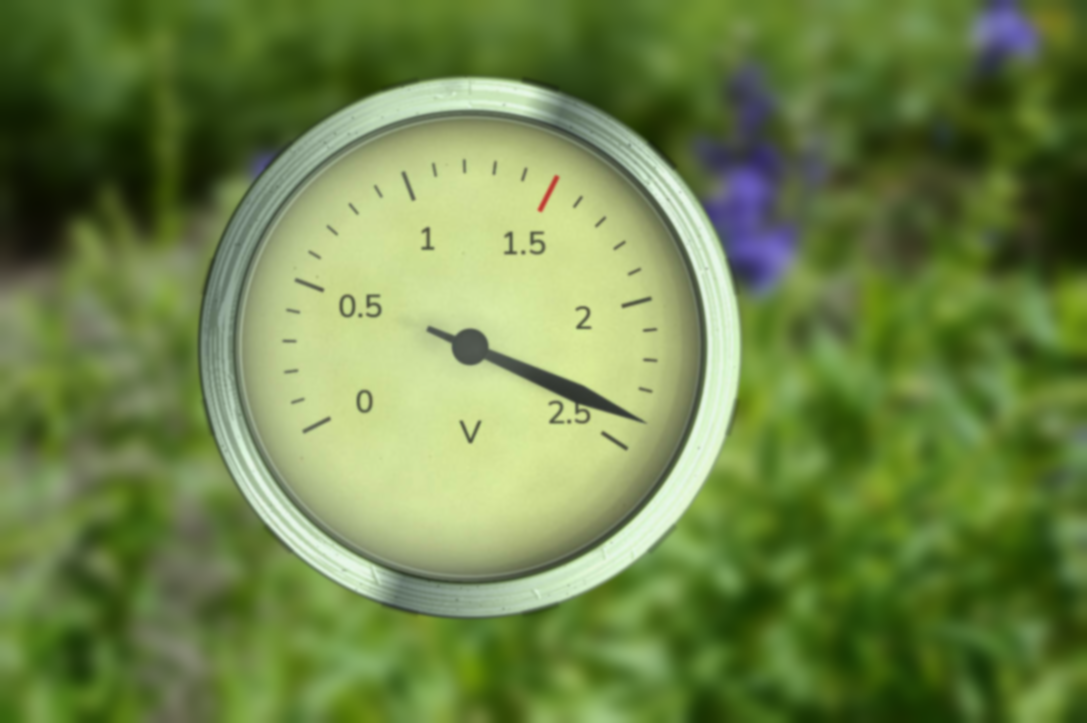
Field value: 2.4 (V)
